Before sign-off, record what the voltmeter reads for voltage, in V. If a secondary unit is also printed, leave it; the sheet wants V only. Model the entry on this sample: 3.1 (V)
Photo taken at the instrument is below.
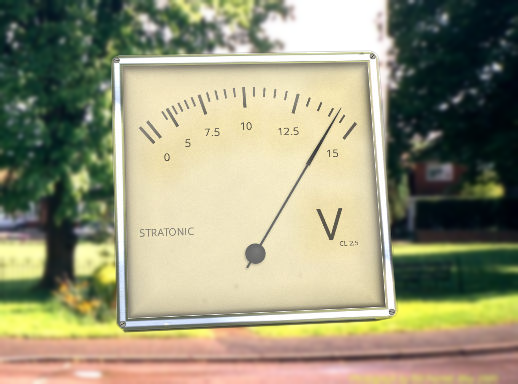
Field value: 14.25 (V)
